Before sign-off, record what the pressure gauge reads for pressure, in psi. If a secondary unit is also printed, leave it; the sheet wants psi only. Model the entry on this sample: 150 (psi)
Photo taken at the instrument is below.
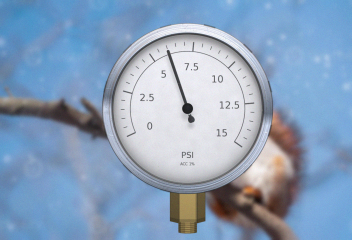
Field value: 6 (psi)
